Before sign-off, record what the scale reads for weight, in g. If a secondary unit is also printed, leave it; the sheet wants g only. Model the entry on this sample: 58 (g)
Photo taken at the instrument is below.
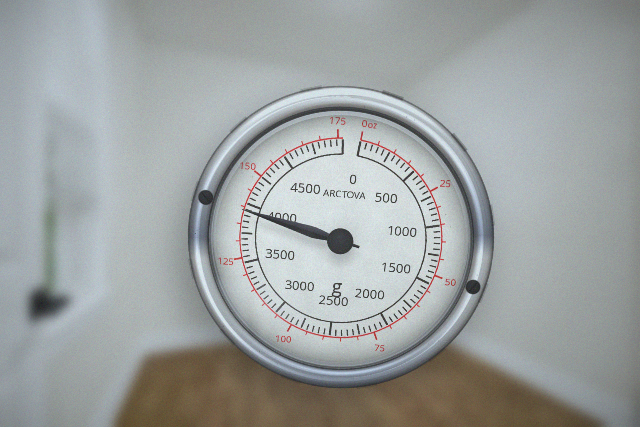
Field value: 3950 (g)
